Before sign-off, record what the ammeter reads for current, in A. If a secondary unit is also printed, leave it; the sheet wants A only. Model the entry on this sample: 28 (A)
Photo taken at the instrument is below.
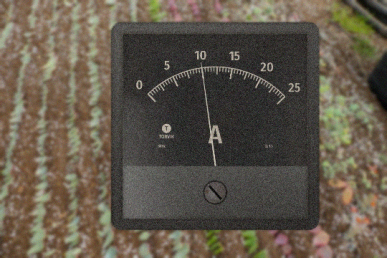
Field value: 10 (A)
